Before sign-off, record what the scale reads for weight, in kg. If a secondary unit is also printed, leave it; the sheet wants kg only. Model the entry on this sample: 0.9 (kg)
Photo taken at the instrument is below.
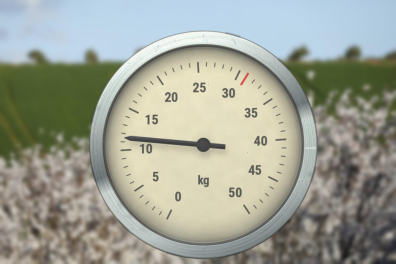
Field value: 11.5 (kg)
